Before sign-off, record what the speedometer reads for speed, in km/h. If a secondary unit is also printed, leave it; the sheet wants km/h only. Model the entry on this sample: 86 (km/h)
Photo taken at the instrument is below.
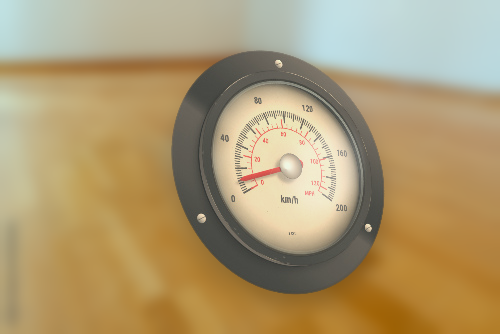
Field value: 10 (km/h)
